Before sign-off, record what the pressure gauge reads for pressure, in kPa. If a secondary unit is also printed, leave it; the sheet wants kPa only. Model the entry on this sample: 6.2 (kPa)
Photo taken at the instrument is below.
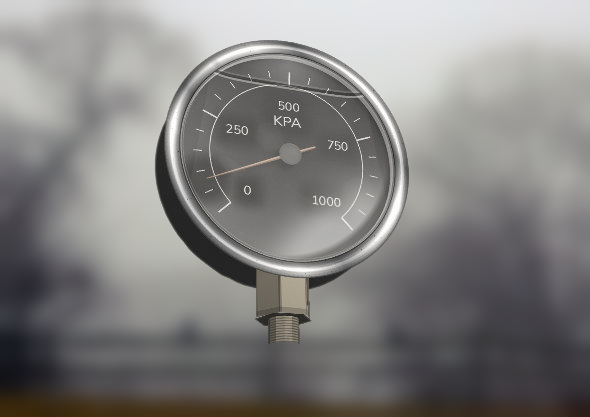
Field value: 75 (kPa)
